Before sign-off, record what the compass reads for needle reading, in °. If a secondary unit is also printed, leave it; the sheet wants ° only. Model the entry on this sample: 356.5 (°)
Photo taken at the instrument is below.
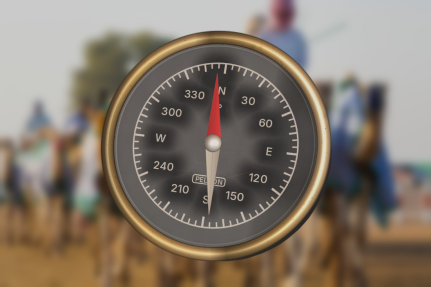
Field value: 355 (°)
